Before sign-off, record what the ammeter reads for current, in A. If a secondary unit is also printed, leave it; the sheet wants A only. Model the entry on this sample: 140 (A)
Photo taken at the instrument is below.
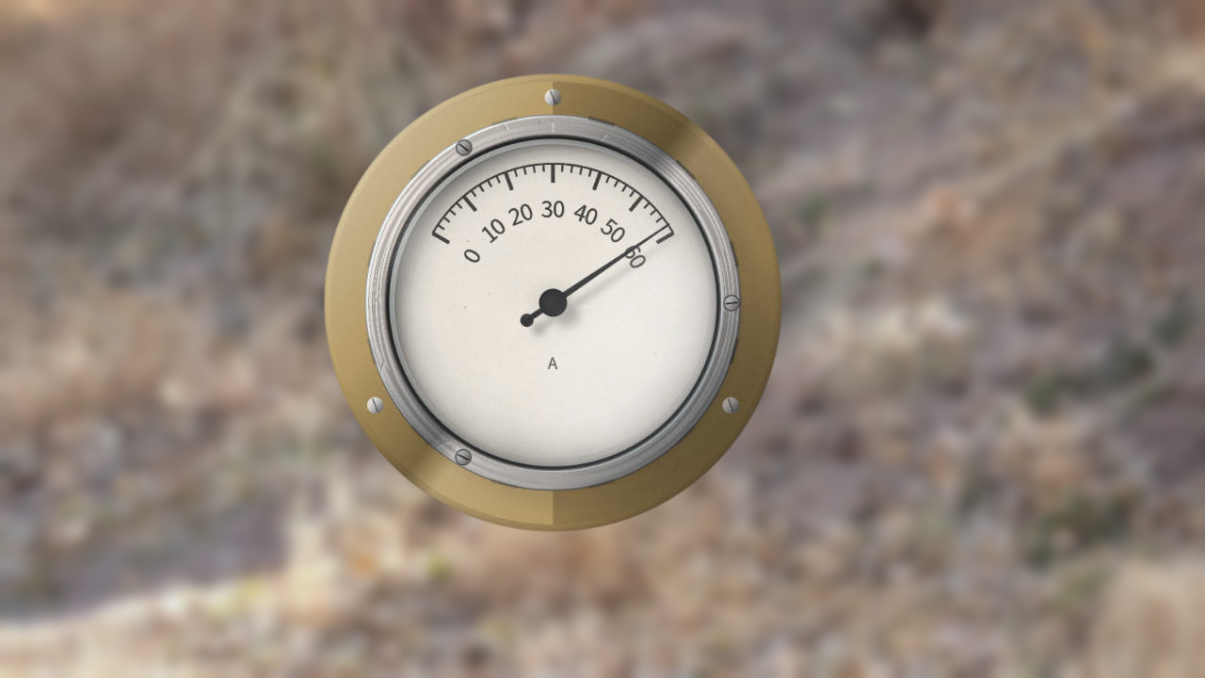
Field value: 58 (A)
